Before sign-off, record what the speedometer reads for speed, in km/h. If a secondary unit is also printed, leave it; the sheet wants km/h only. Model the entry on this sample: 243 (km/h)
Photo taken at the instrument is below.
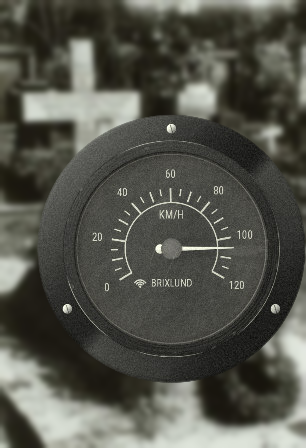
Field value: 105 (km/h)
